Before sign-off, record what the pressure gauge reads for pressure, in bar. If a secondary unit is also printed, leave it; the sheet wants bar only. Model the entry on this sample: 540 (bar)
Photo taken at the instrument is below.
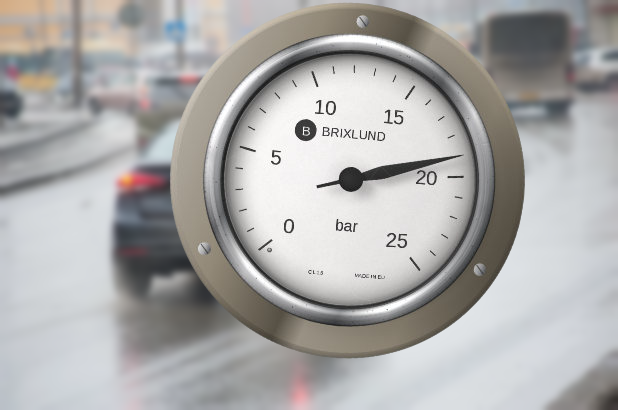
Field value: 19 (bar)
